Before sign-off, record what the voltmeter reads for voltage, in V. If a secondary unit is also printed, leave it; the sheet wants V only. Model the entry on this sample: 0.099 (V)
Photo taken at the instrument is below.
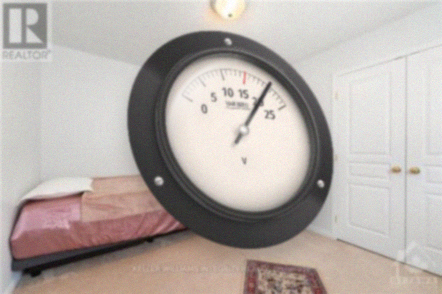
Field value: 20 (V)
